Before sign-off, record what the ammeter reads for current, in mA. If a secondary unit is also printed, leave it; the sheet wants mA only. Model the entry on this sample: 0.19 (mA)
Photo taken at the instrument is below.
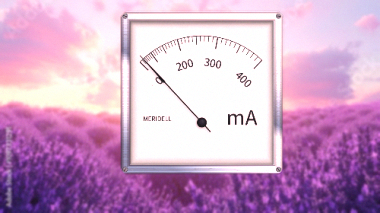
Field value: 50 (mA)
